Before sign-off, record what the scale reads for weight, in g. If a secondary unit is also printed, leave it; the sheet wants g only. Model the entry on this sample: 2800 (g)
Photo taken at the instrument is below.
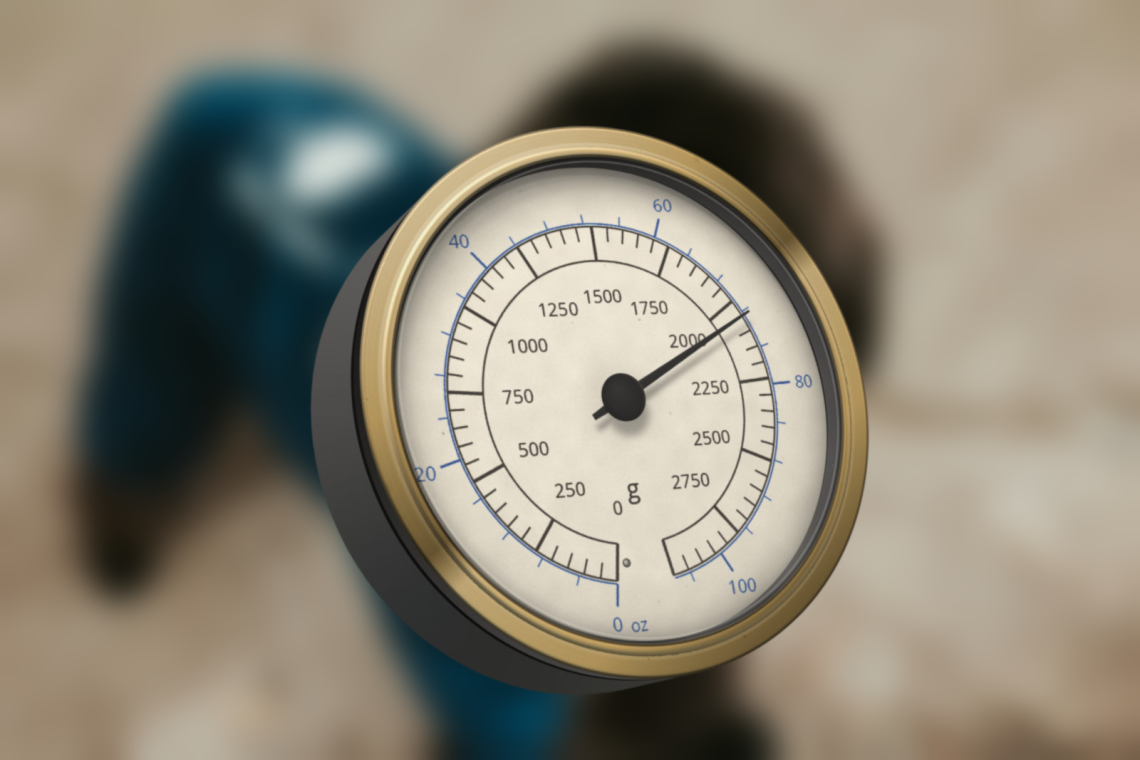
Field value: 2050 (g)
